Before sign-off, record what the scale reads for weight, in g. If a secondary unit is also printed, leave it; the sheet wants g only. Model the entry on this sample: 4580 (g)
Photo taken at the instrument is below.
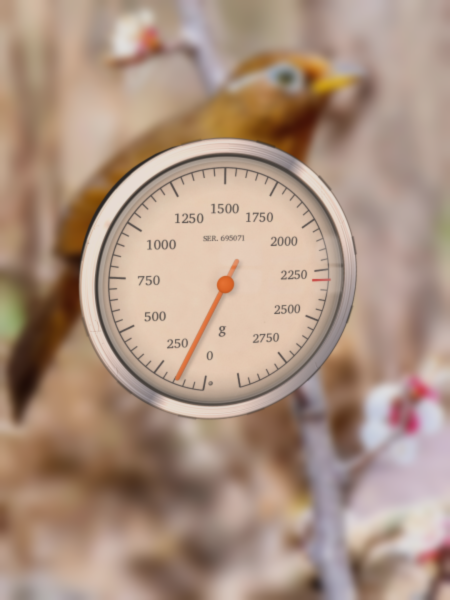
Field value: 150 (g)
